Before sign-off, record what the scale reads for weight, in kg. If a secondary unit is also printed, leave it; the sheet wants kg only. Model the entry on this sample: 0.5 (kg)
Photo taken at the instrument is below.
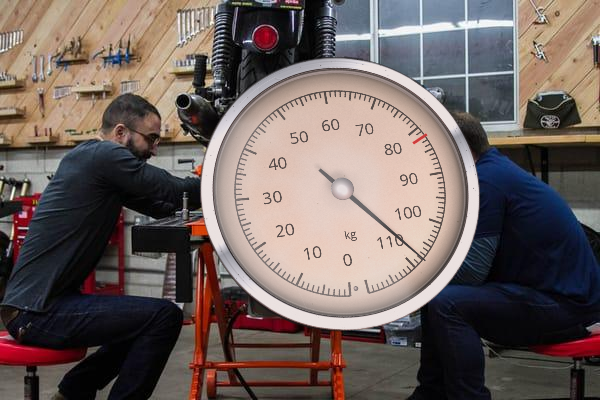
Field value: 108 (kg)
